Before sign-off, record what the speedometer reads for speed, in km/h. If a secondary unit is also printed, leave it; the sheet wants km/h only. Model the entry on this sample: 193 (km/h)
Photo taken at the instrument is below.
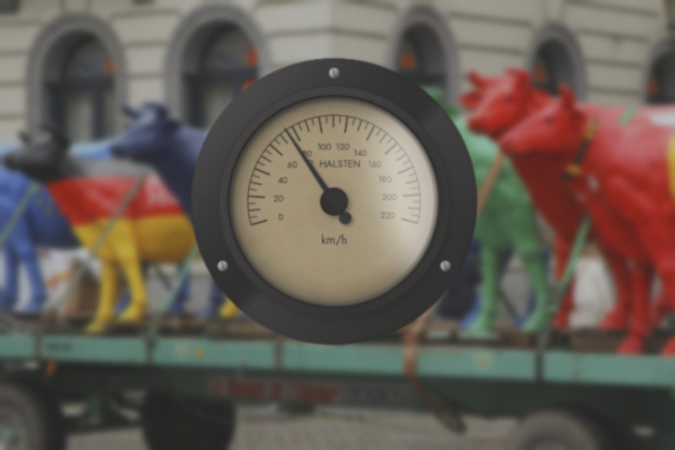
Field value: 75 (km/h)
